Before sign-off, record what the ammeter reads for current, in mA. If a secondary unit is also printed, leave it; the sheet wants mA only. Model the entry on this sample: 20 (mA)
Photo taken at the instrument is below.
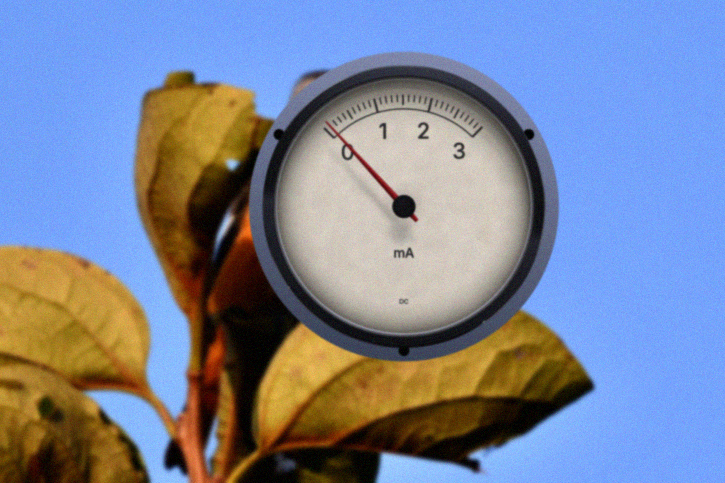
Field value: 0.1 (mA)
